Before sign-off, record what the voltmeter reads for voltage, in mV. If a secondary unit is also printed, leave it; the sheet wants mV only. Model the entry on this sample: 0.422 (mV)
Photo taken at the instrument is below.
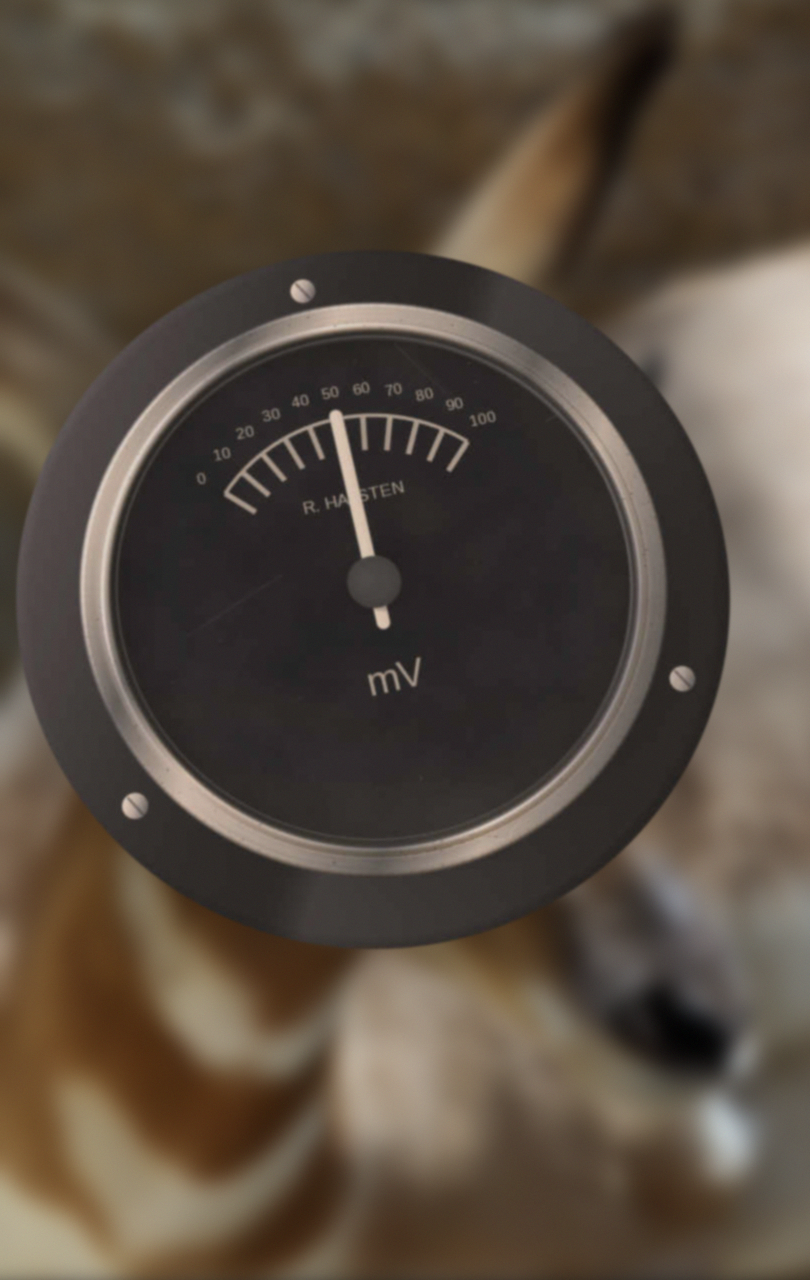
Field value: 50 (mV)
